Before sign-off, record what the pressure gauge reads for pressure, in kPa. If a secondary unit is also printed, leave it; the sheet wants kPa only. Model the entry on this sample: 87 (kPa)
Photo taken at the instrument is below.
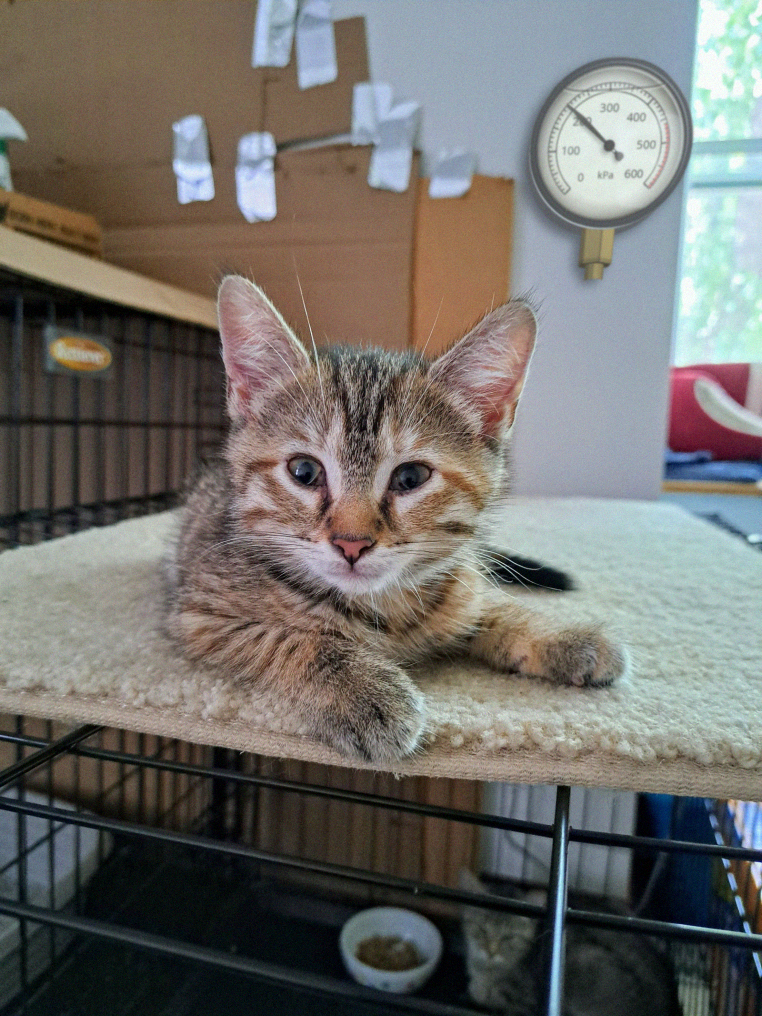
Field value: 200 (kPa)
